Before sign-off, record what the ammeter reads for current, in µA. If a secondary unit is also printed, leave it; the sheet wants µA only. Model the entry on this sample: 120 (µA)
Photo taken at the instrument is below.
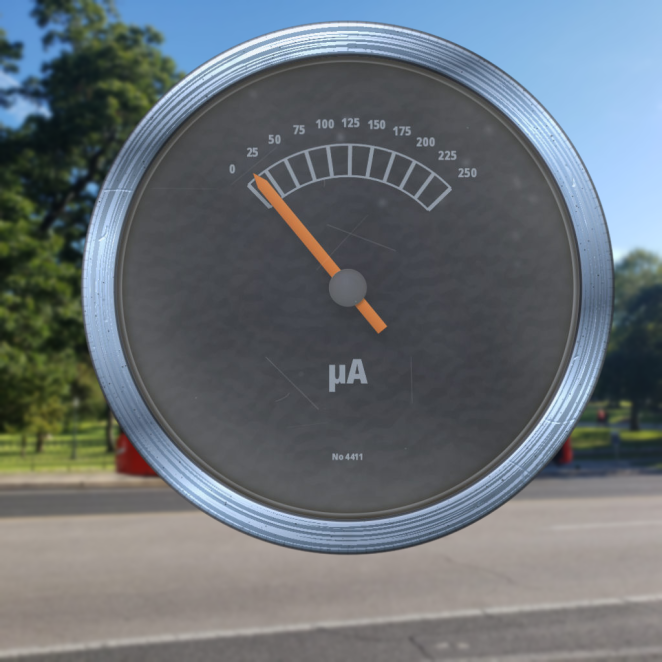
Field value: 12.5 (µA)
